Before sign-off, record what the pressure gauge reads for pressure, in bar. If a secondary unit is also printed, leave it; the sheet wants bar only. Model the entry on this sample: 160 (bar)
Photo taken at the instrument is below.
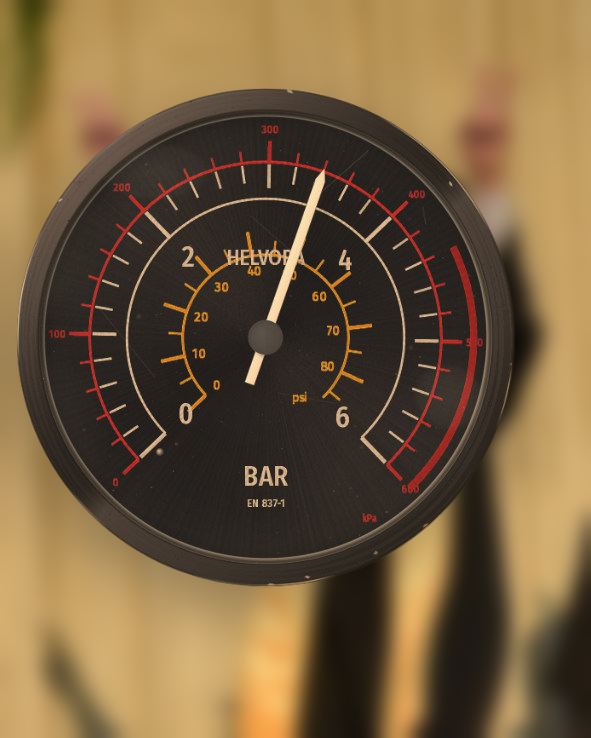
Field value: 3.4 (bar)
